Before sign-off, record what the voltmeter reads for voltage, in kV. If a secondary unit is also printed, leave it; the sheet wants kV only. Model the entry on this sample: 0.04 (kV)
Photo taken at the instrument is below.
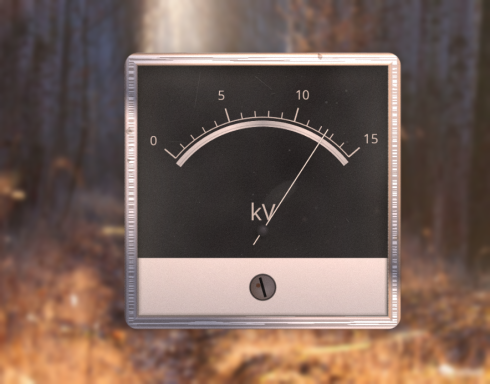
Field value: 12.5 (kV)
